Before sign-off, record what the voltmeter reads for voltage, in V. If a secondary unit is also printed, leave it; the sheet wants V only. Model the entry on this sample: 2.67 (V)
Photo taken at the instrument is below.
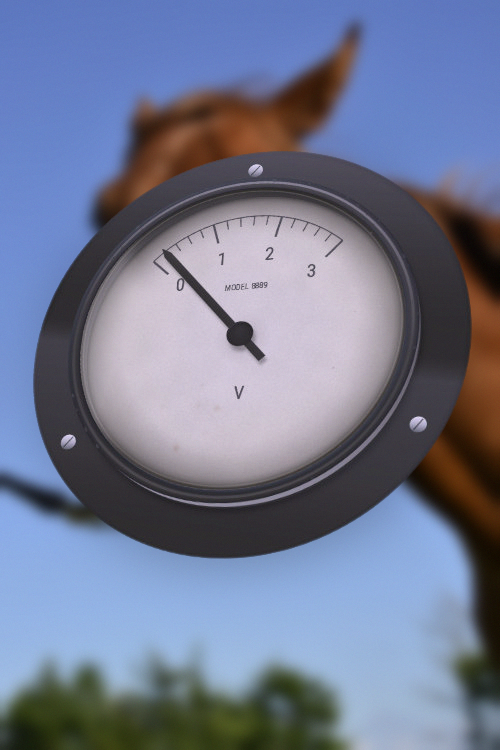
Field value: 0.2 (V)
